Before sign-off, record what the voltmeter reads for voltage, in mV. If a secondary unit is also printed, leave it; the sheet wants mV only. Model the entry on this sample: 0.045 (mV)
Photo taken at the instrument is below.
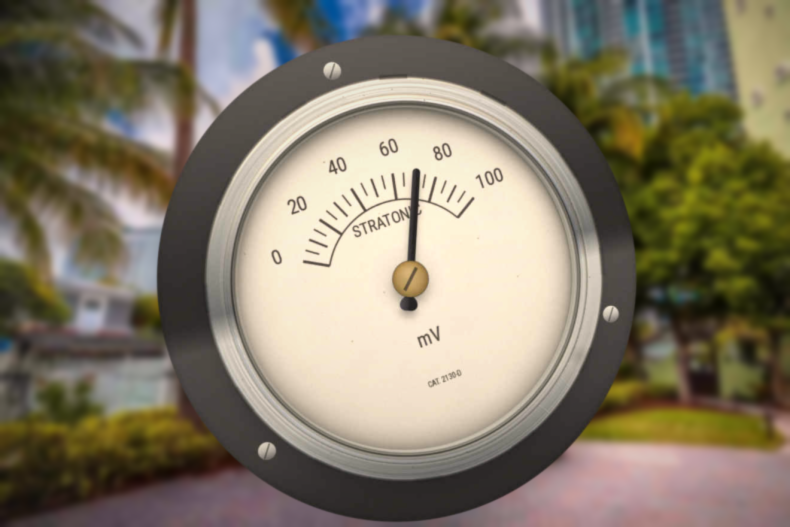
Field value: 70 (mV)
